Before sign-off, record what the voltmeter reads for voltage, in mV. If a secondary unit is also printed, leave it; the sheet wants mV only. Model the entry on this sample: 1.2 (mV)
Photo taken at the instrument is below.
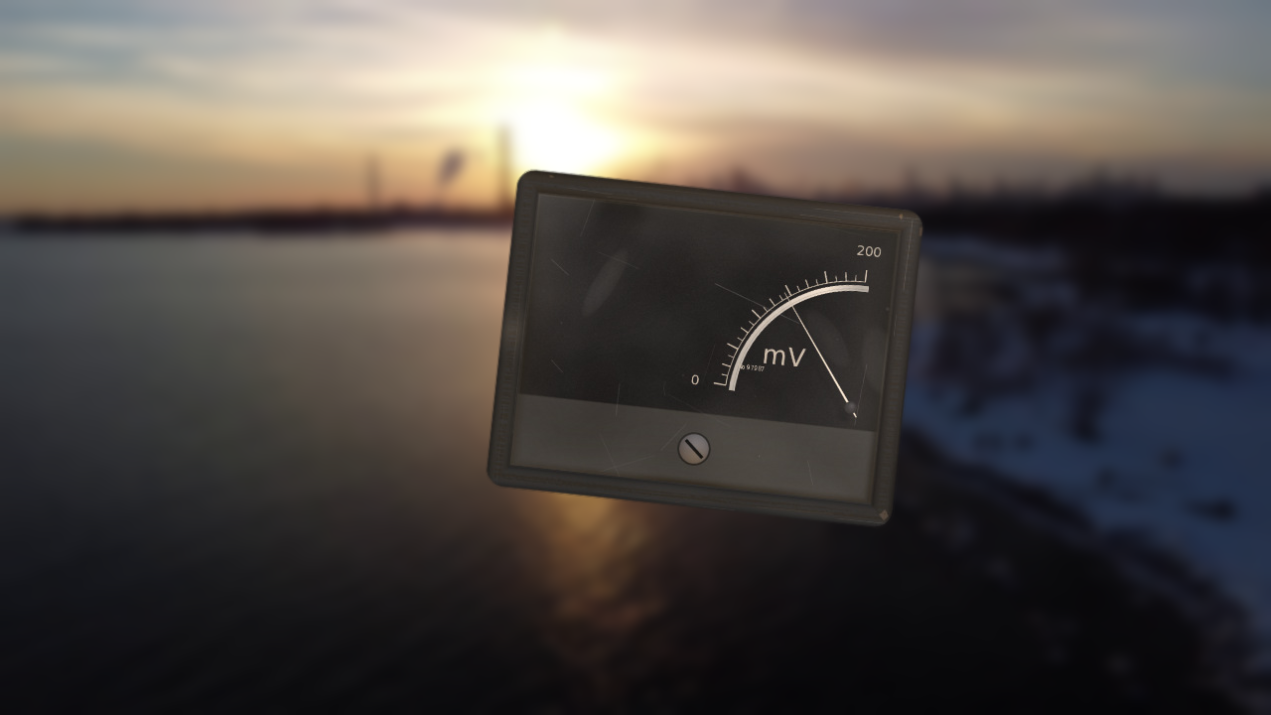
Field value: 115 (mV)
